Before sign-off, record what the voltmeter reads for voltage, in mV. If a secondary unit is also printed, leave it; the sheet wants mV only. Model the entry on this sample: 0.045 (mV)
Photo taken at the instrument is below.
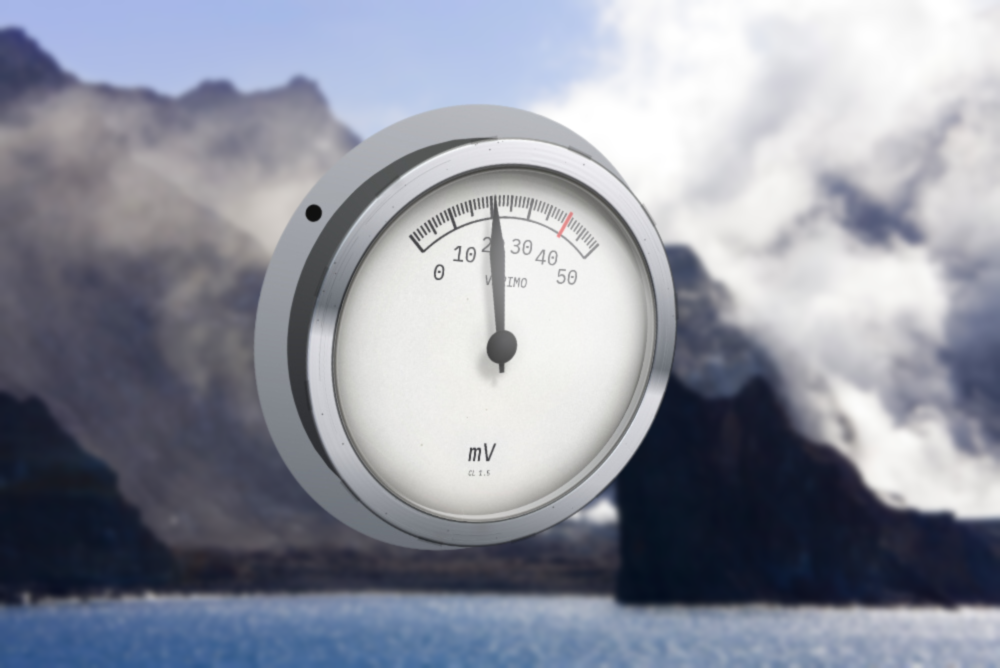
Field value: 20 (mV)
